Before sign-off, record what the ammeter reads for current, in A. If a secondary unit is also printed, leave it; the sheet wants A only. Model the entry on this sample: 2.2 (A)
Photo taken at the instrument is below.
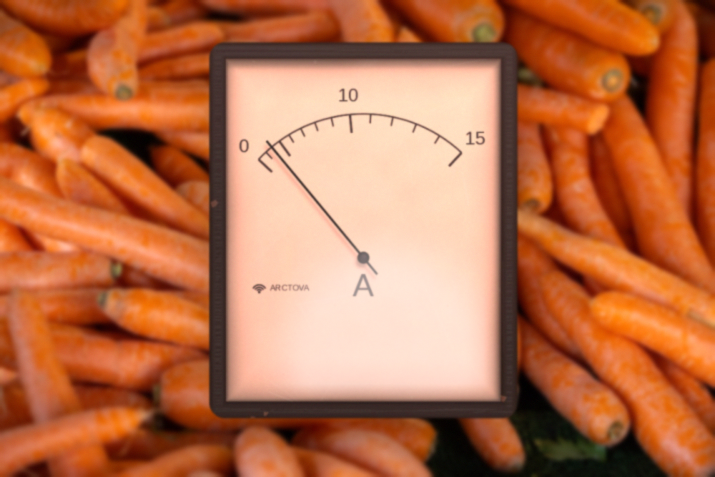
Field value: 4 (A)
